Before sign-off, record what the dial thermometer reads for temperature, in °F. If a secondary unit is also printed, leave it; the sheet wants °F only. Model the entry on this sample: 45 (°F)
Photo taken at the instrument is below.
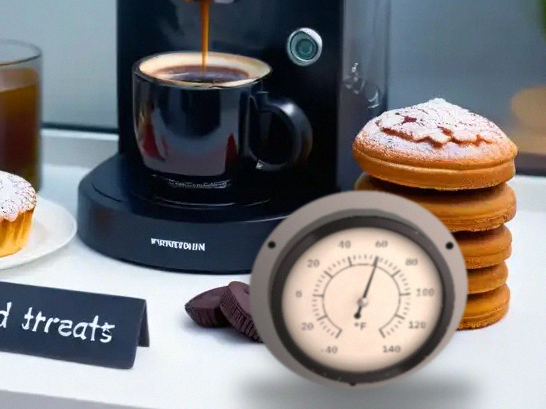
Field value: 60 (°F)
